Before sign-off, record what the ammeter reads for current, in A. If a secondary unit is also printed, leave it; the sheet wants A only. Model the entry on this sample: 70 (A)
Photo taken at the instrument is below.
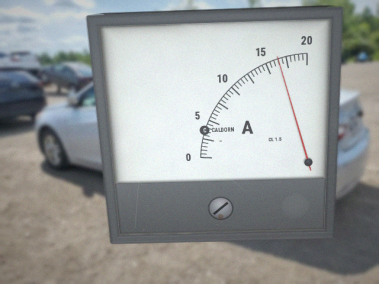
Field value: 16.5 (A)
